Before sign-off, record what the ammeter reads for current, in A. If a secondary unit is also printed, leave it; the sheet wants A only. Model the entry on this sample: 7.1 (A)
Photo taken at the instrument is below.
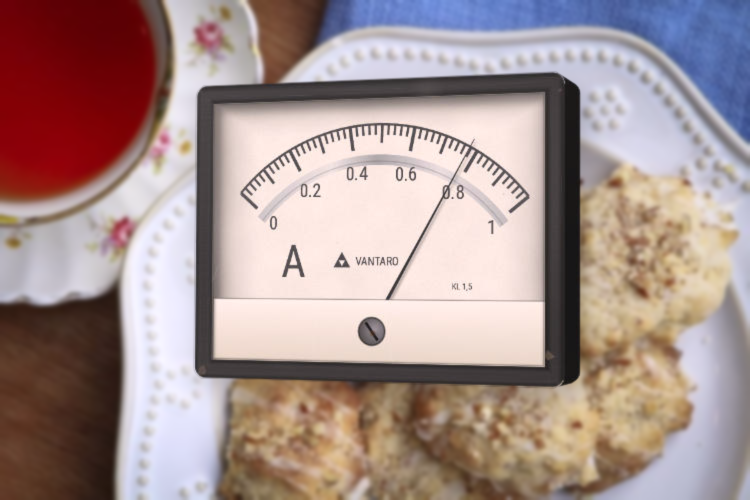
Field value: 0.78 (A)
